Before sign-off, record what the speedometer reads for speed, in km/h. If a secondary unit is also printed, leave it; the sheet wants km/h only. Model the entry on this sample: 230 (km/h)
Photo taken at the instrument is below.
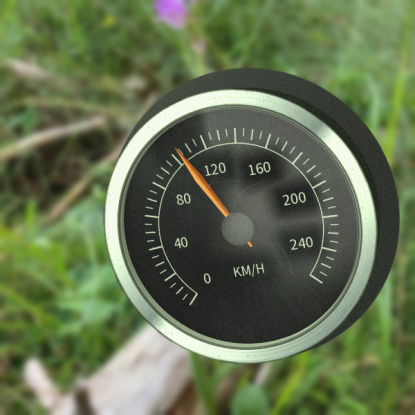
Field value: 105 (km/h)
